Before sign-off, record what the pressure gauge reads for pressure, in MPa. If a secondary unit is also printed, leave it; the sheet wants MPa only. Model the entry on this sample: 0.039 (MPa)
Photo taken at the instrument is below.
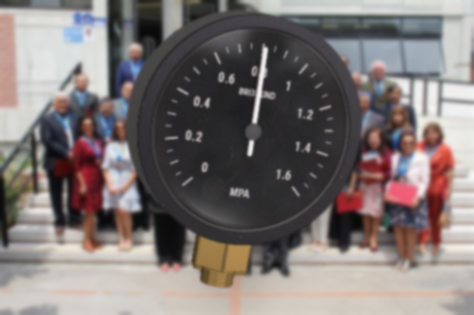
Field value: 0.8 (MPa)
